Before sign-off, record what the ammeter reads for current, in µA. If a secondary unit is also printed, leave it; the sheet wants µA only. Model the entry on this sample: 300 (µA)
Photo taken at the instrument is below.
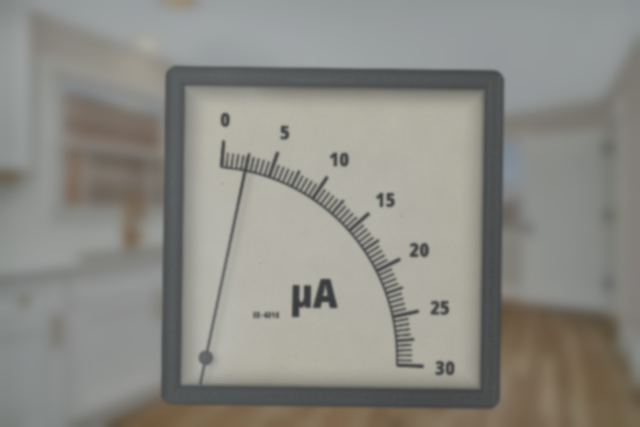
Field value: 2.5 (µA)
